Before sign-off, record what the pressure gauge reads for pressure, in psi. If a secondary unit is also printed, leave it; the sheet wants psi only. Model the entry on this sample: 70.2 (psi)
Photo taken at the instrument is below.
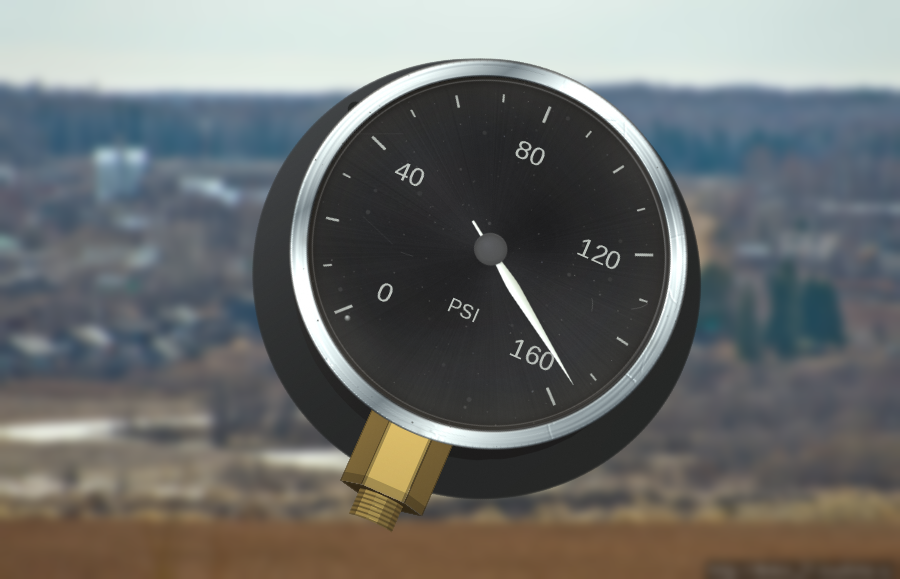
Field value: 155 (psi)
